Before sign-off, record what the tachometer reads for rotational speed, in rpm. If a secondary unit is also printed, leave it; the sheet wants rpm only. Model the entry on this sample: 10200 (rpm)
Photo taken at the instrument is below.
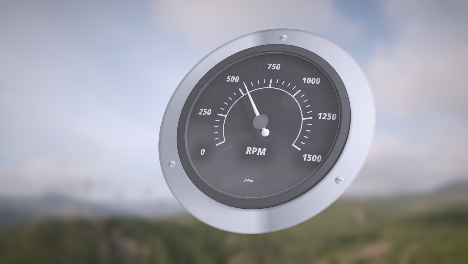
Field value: 550 (rpm)
